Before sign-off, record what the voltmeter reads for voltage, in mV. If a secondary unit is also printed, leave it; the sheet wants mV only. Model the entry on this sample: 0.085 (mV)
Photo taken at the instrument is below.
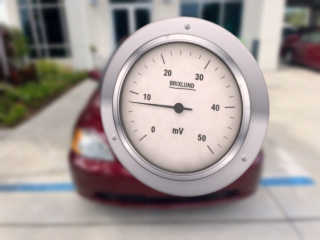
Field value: 8 (mV)
